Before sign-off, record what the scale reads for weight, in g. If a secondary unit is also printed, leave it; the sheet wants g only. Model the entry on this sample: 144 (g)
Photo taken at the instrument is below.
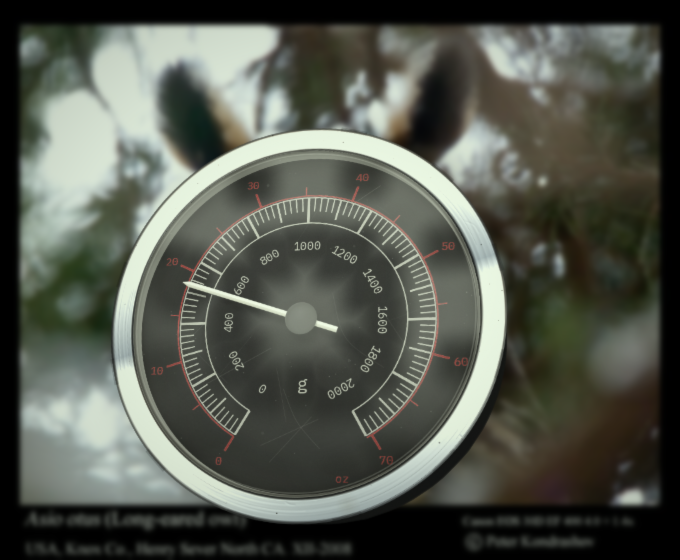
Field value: 520 (g)
